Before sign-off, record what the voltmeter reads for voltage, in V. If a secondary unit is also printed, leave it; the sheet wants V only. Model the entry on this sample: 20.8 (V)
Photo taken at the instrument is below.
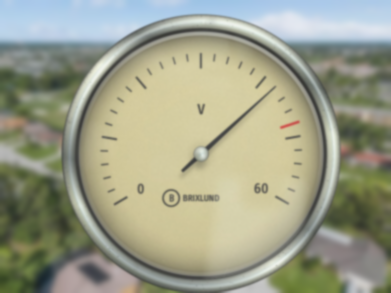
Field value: 42 (V)
